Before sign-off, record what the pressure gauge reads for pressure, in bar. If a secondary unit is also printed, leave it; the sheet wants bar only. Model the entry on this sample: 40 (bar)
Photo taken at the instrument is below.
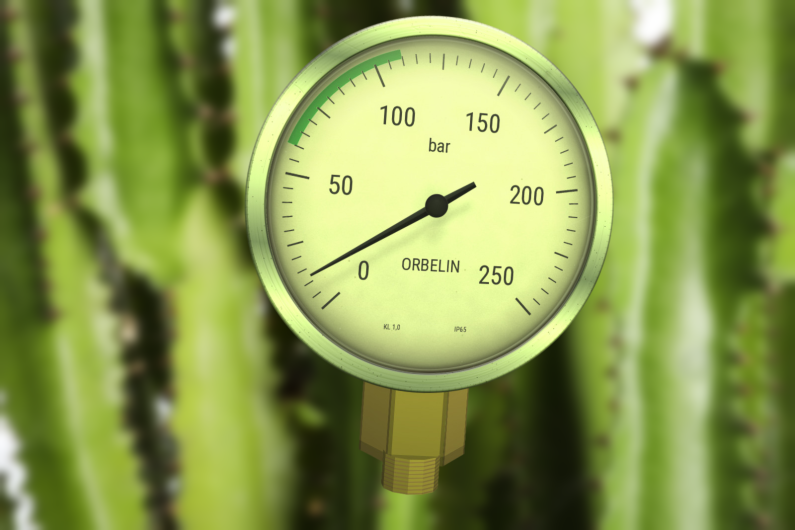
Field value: 12.5 (bar)
